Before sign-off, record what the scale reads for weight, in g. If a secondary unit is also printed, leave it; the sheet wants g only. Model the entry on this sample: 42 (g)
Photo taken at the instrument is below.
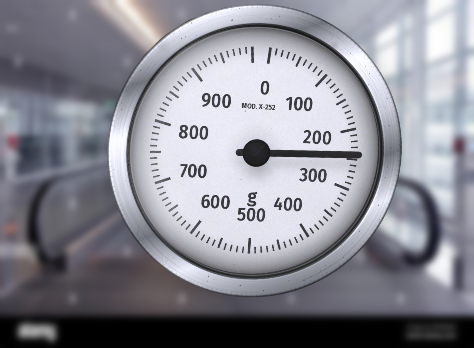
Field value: 240 (g)
